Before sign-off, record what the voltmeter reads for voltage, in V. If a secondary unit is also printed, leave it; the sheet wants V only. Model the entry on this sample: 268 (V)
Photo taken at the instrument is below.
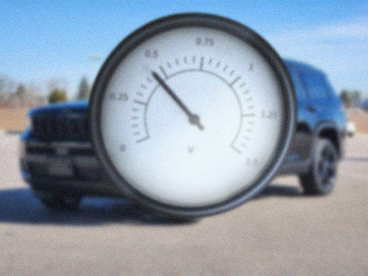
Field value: 0.45 (V)
